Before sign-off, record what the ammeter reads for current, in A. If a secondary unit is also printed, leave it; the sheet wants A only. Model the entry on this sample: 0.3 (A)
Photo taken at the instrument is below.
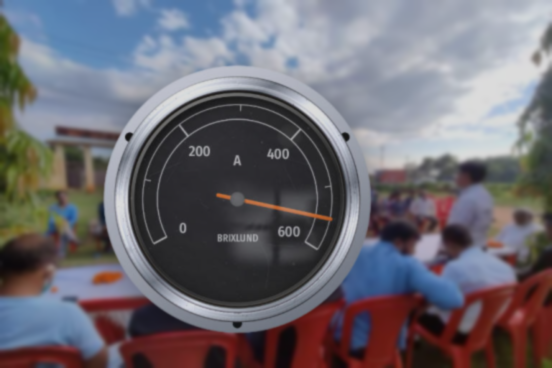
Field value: 550 (A)
